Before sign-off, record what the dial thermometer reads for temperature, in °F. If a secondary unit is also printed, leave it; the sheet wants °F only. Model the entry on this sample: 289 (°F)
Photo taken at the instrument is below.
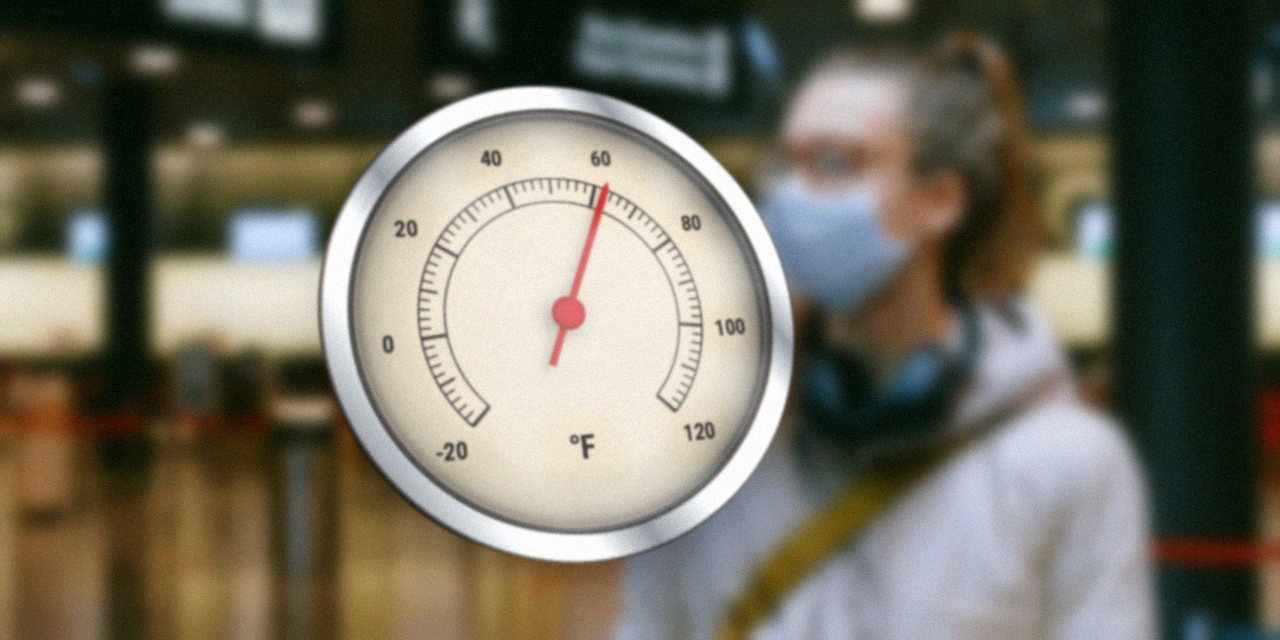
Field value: 62 (°F)
